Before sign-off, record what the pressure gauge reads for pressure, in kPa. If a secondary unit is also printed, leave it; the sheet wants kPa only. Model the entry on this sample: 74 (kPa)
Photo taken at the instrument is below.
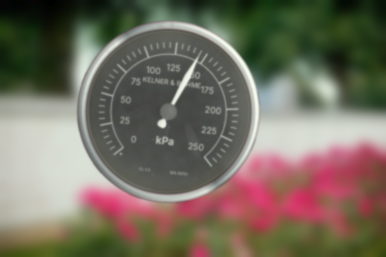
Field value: 145 (kPa)
